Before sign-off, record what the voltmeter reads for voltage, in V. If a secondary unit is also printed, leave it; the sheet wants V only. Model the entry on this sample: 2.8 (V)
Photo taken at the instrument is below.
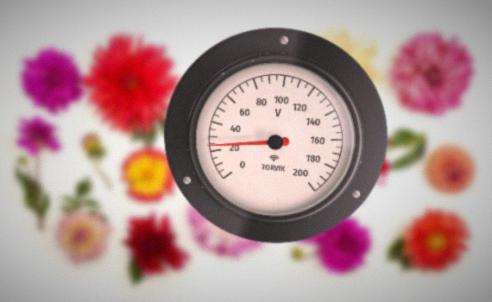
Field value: 25 (V)
